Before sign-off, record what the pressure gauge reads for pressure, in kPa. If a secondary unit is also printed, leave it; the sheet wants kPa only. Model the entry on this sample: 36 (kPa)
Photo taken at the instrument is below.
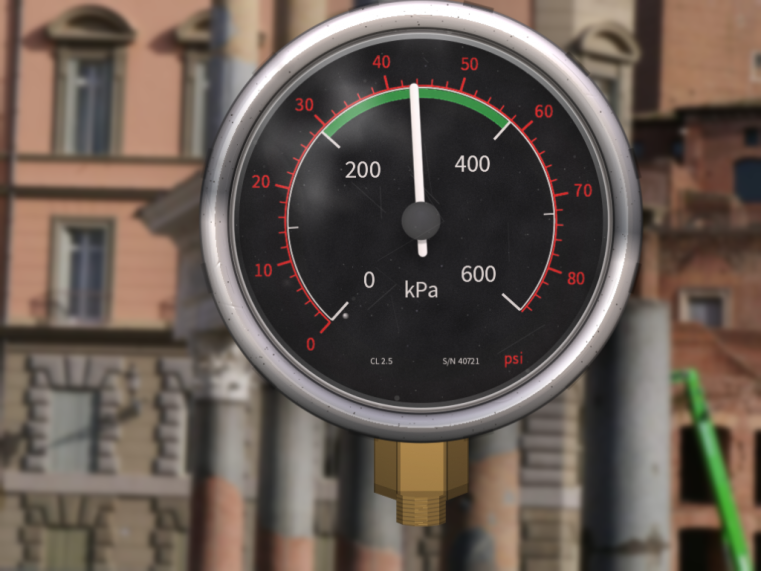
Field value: 300 (kPa)
